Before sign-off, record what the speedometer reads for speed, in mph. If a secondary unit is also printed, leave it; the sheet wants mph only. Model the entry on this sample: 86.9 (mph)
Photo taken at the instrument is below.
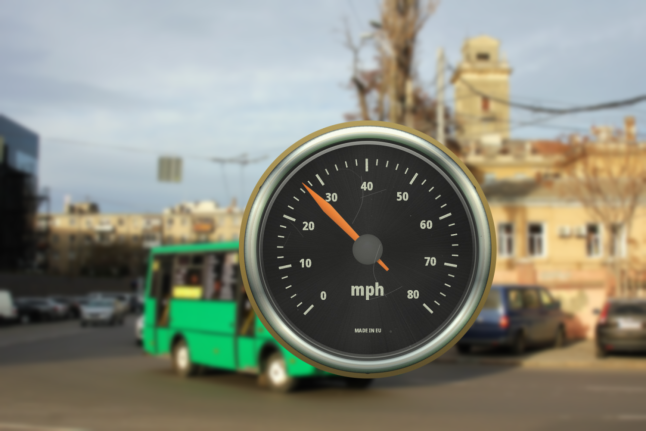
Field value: 27 (mph)
